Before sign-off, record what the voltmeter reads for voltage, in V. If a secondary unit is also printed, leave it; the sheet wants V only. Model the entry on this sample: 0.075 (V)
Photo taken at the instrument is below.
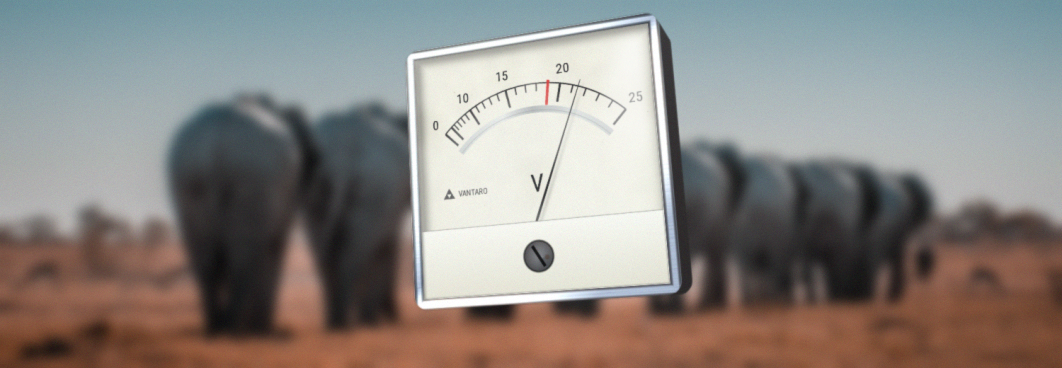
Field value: 21.5 (V)
